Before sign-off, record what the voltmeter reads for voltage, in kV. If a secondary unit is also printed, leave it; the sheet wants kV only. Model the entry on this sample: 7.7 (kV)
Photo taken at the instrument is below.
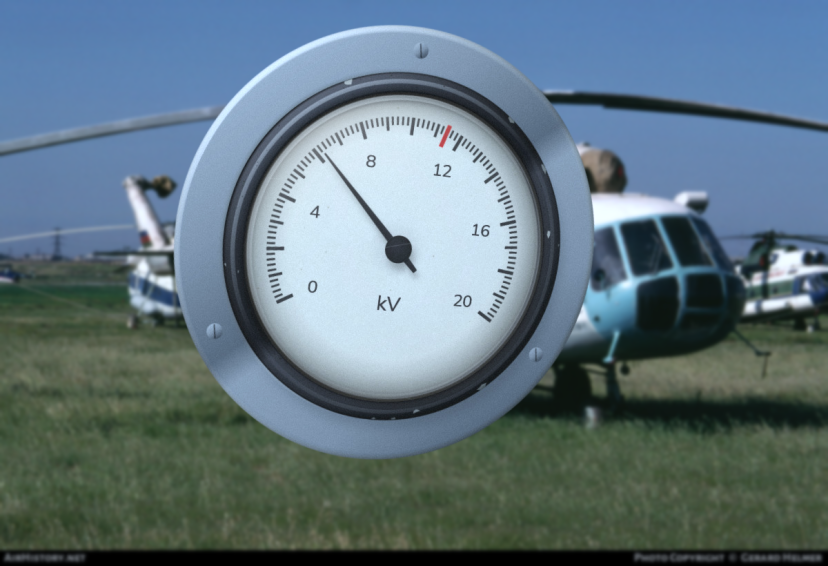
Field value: 6.2 (kV)
